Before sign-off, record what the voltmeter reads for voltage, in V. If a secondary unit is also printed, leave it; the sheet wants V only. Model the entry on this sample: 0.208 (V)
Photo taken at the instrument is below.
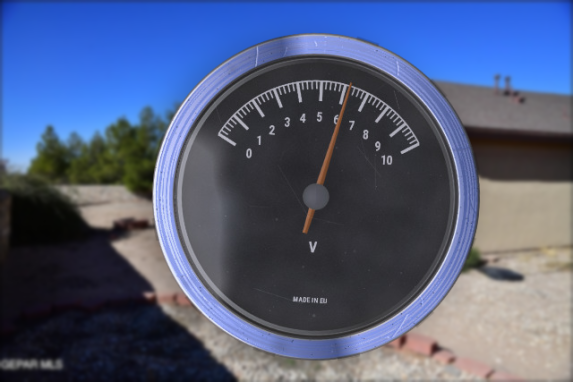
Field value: 6.2 (V)
